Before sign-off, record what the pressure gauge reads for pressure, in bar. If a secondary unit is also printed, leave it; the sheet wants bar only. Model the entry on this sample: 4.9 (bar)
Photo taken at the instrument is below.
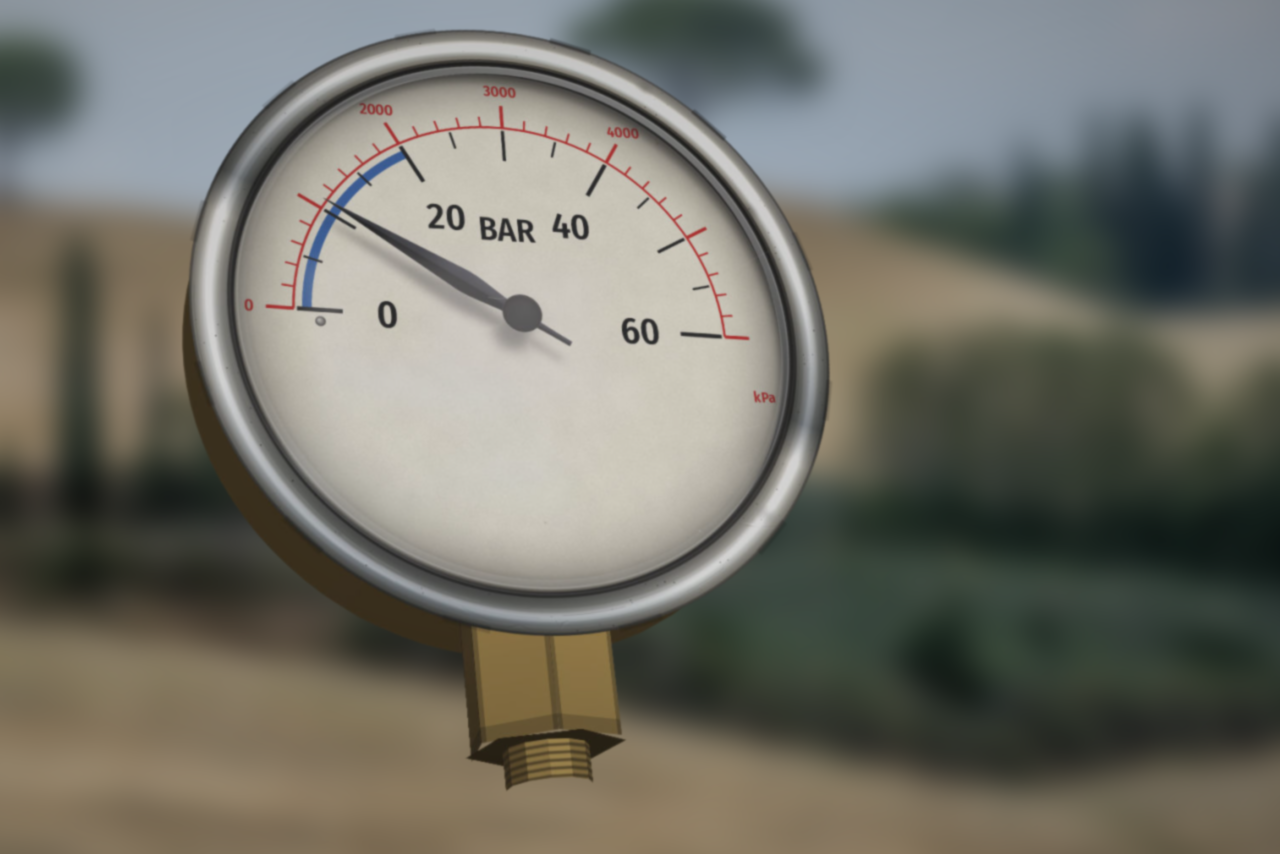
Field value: 10 (bar)
